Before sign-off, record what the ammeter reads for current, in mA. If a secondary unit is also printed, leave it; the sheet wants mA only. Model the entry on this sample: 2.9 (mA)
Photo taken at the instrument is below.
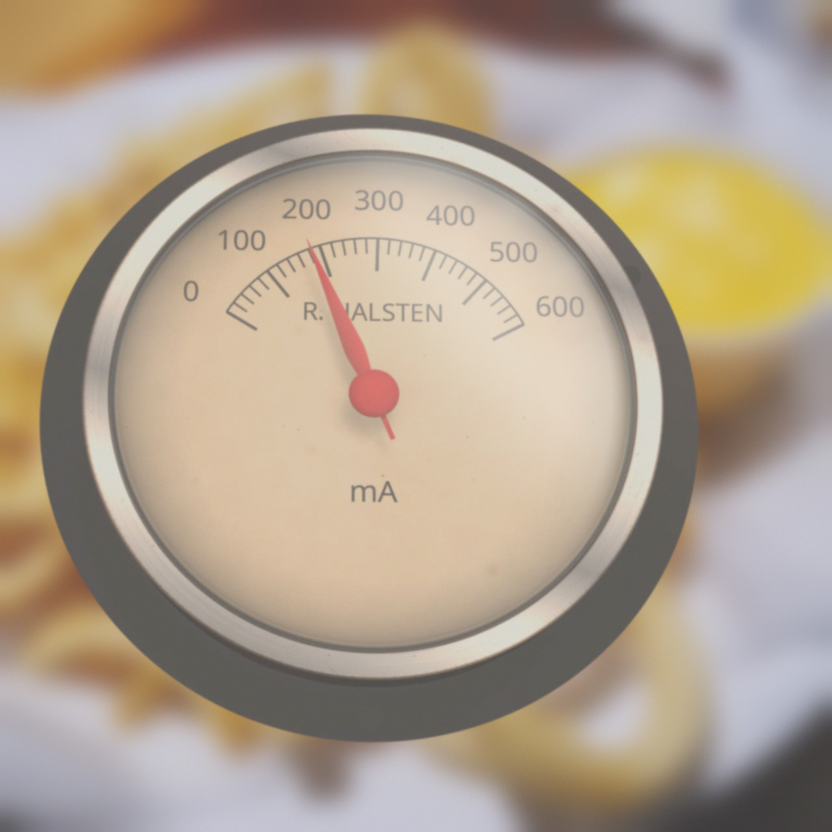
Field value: 180 (mA)
